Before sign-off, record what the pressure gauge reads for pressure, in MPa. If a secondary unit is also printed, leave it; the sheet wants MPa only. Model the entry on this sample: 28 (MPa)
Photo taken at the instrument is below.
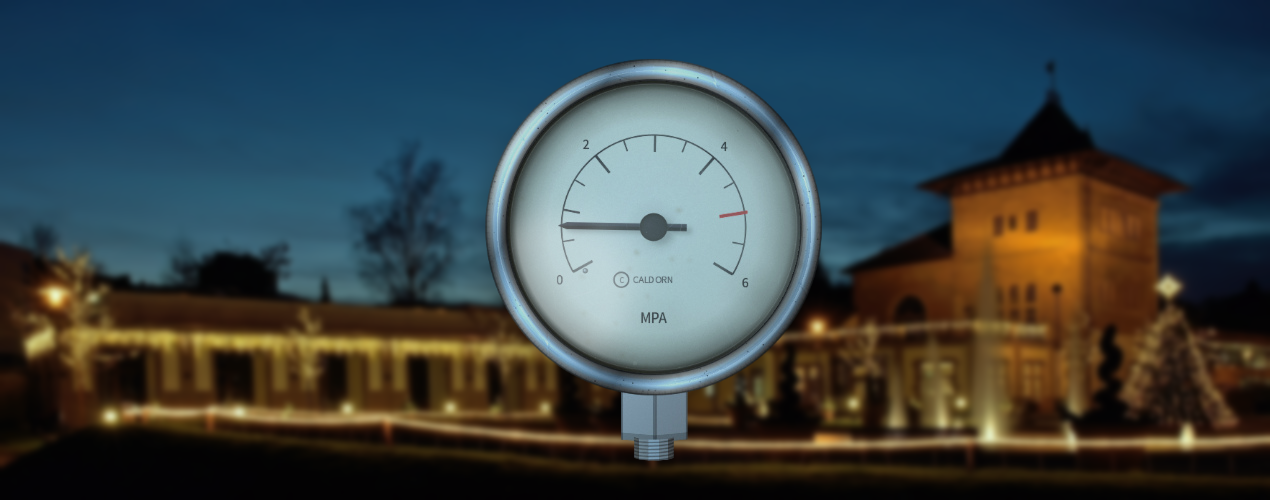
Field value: 0.75 (MPa)
